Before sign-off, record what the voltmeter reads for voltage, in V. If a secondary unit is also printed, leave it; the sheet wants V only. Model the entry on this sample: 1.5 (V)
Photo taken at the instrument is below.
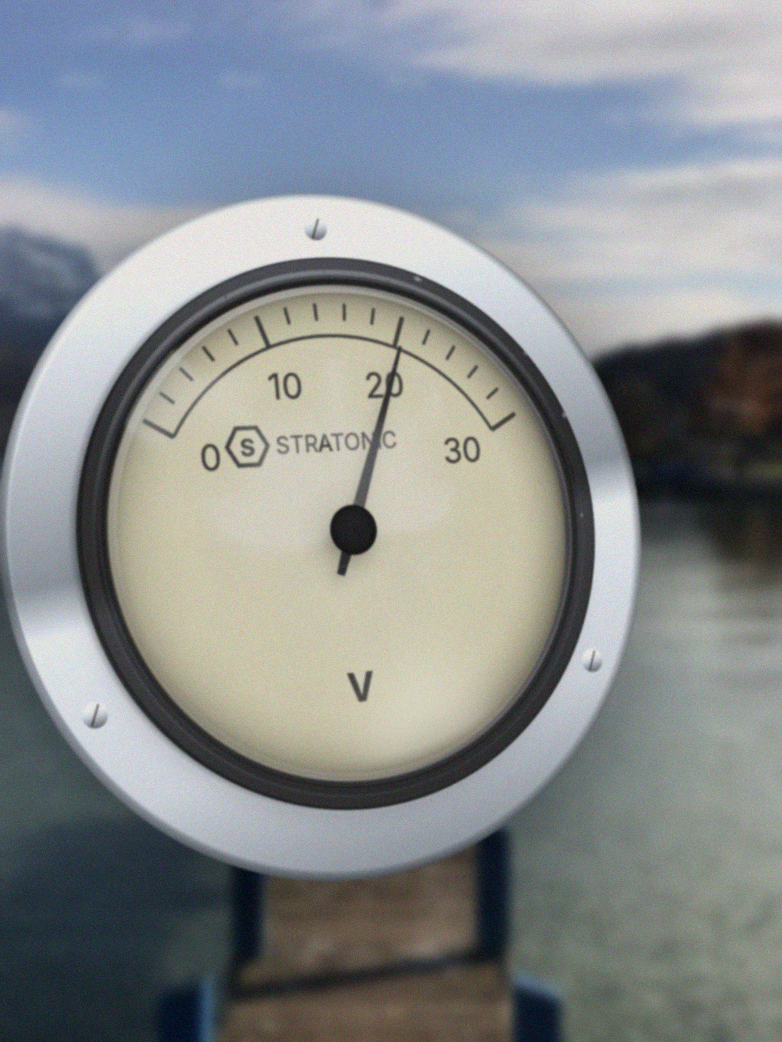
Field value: 20 (V)
